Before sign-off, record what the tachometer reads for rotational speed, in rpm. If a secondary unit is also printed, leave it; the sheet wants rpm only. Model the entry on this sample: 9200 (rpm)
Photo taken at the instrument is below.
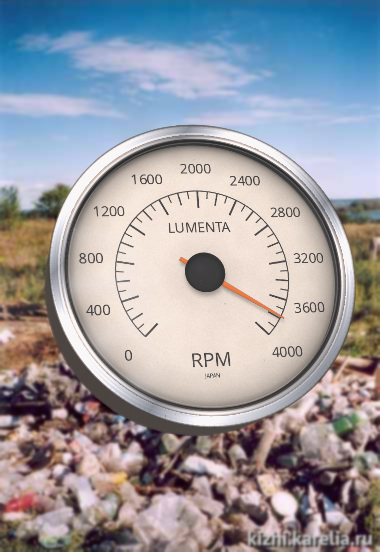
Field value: 3800 (rpm)
